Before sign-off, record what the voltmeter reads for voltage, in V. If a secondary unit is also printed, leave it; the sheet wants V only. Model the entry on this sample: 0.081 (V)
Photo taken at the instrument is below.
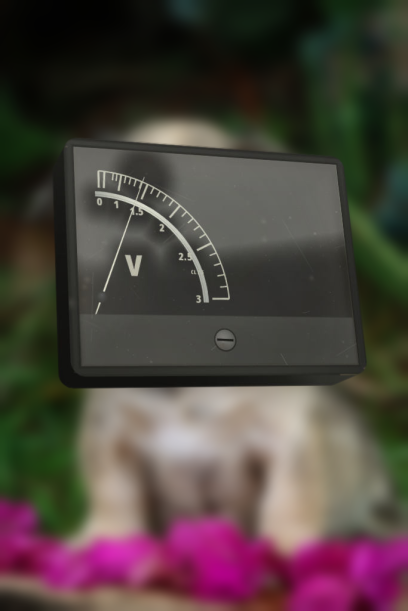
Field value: 1.4 (V)
